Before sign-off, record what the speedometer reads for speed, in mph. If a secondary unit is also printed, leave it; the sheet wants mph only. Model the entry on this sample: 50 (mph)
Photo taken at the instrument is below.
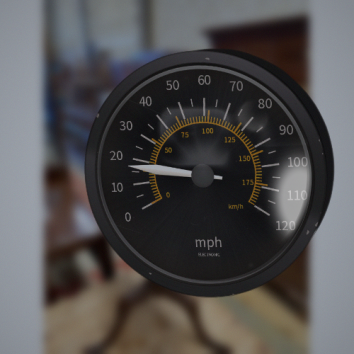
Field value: 17.5 (mph)
